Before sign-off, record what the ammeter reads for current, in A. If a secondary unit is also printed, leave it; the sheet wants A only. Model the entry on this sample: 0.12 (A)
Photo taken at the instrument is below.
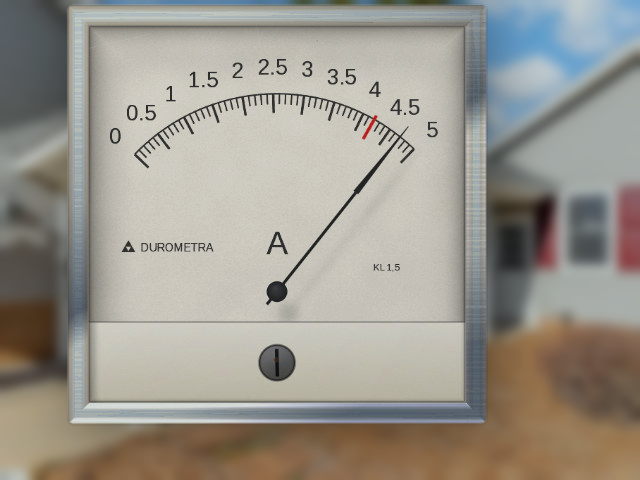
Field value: 4.7 (A)
